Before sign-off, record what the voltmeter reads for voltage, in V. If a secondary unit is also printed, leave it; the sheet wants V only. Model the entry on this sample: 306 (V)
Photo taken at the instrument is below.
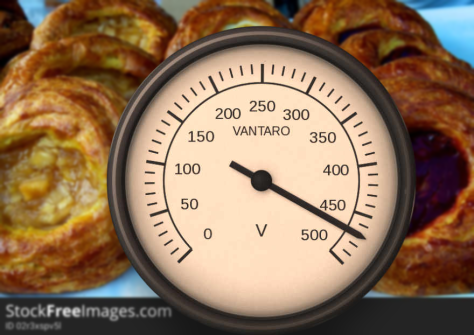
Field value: 470 (V)
